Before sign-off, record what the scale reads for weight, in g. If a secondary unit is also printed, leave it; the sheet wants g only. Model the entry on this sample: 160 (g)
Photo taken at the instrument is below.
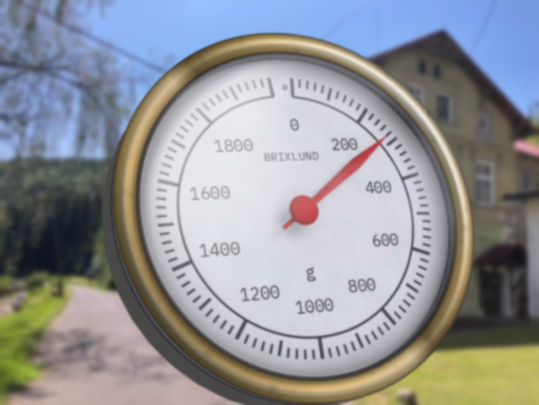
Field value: 280 (g)
